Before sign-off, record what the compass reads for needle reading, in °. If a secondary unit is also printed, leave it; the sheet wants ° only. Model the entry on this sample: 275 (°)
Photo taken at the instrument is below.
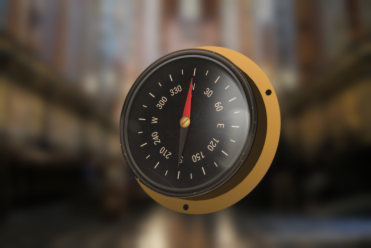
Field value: 0 (°)
